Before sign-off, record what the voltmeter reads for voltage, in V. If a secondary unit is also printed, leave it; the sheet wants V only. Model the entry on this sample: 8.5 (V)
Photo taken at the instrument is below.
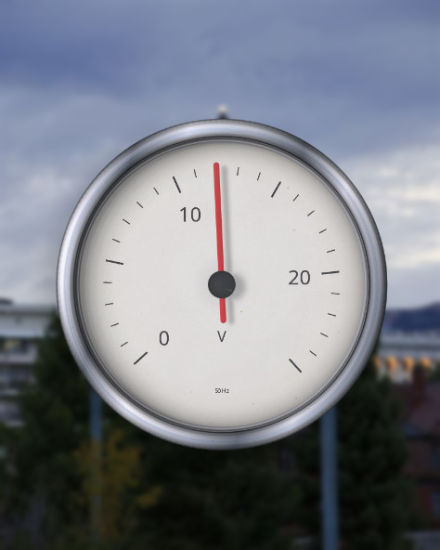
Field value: 12 (V)
